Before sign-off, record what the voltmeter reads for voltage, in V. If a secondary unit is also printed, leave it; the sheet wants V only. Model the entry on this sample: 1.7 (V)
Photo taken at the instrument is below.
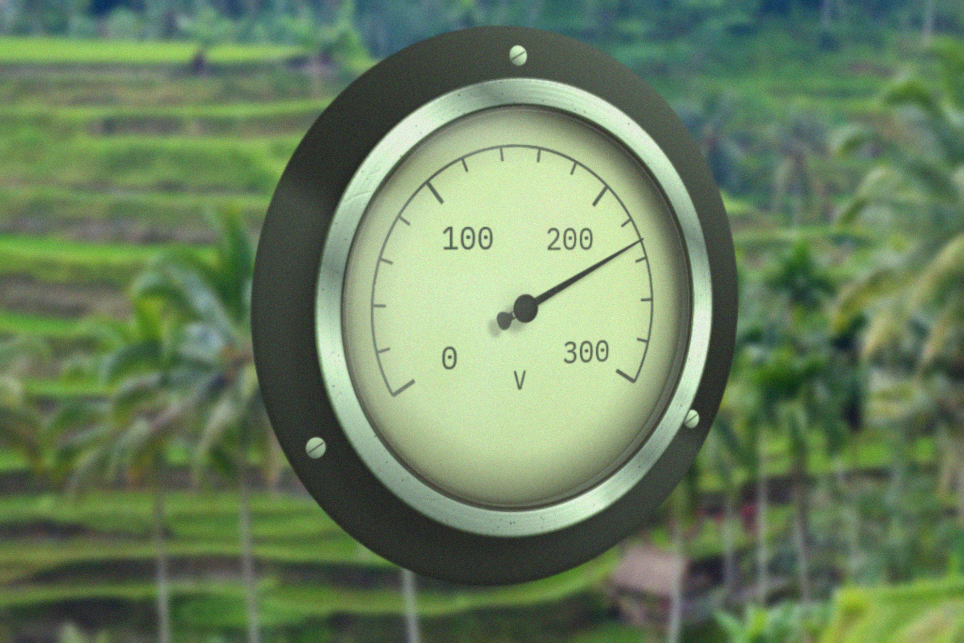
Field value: 230 (V)
